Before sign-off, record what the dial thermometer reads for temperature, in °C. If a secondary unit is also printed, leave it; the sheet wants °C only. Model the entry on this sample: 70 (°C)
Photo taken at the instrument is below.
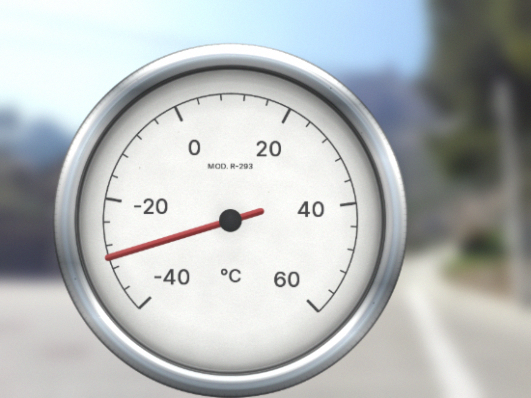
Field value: -30 (°C)
